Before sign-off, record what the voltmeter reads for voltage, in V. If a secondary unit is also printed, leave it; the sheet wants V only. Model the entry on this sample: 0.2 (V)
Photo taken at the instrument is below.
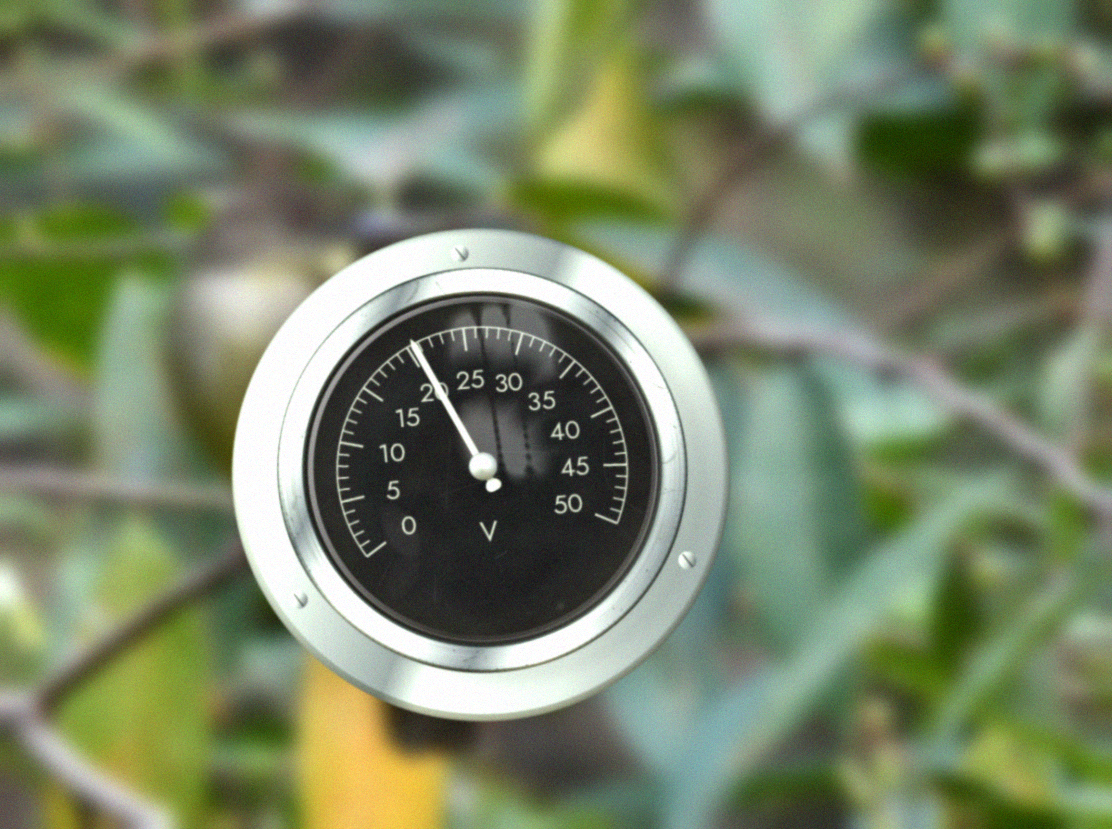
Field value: 20.5 (V)
